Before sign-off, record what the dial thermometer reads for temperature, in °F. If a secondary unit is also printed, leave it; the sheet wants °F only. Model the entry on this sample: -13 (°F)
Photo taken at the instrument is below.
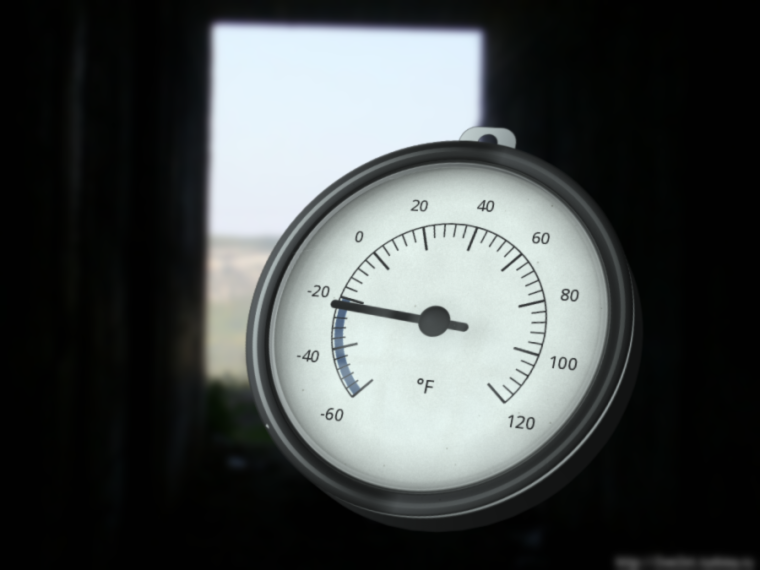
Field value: -24 (°F)
